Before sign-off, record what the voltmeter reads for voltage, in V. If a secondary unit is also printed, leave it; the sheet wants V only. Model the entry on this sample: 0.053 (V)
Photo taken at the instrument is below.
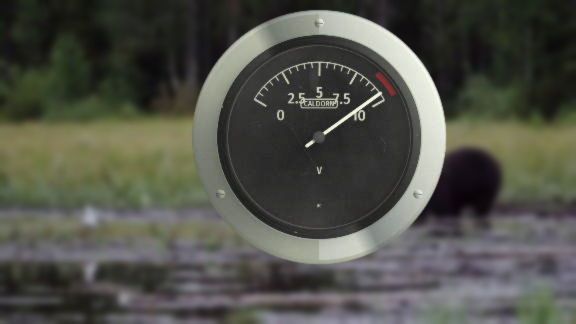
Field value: 9.5 (V)
